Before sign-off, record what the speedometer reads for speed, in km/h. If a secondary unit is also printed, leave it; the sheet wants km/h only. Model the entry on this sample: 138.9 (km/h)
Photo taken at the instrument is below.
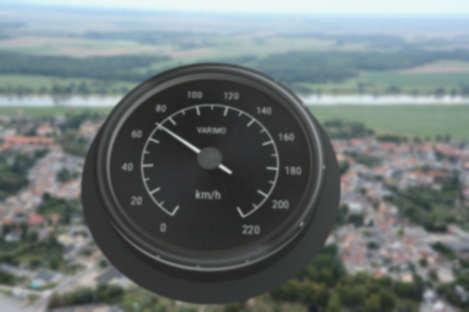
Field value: 70 (km/h)
